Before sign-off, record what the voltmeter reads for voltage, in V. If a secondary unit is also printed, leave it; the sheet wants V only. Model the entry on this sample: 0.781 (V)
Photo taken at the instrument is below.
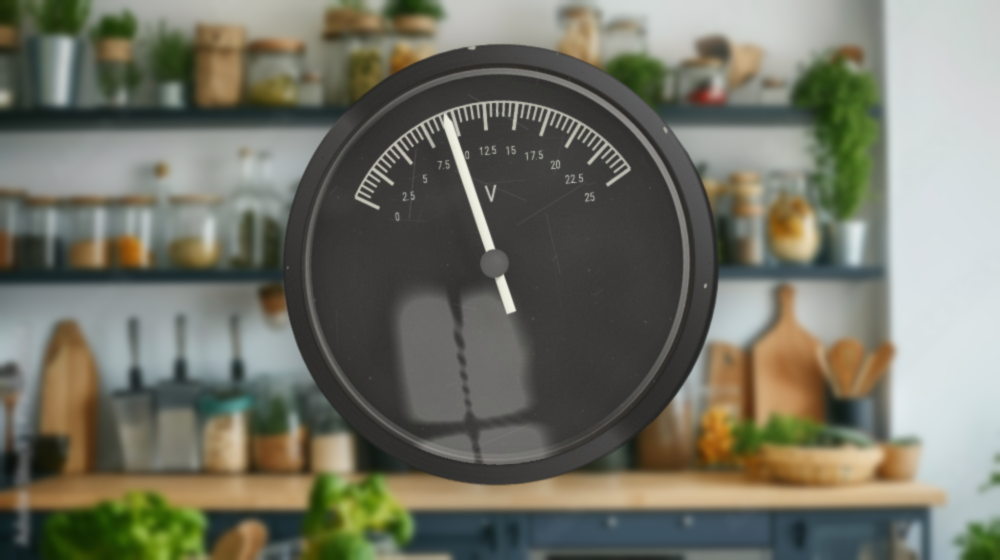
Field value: 9.5 (V)
